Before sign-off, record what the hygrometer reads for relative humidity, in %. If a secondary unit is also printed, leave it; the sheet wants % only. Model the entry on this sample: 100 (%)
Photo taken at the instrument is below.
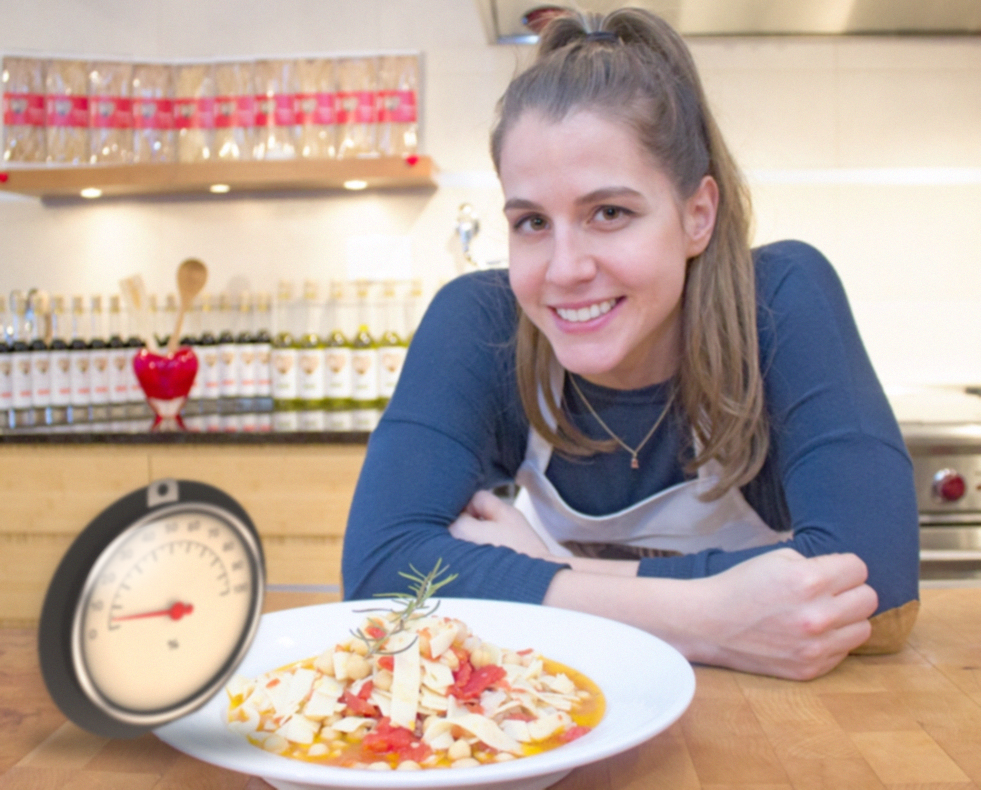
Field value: 5 (%)
